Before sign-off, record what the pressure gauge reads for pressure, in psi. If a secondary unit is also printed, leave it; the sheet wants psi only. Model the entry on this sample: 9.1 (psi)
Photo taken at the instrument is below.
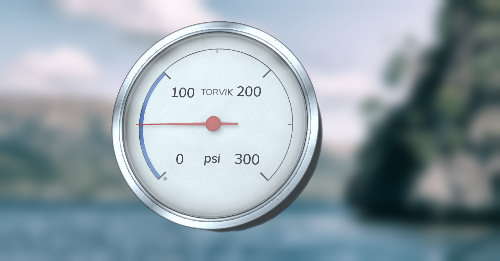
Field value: 50 (psi)
